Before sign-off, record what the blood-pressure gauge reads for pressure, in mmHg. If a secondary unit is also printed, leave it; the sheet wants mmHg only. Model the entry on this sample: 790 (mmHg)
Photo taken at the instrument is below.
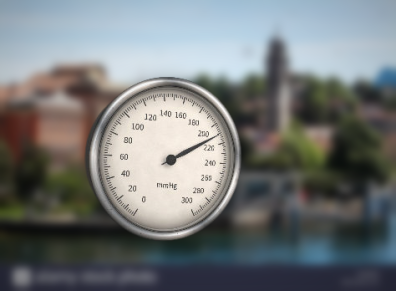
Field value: 210 (mmHg)
